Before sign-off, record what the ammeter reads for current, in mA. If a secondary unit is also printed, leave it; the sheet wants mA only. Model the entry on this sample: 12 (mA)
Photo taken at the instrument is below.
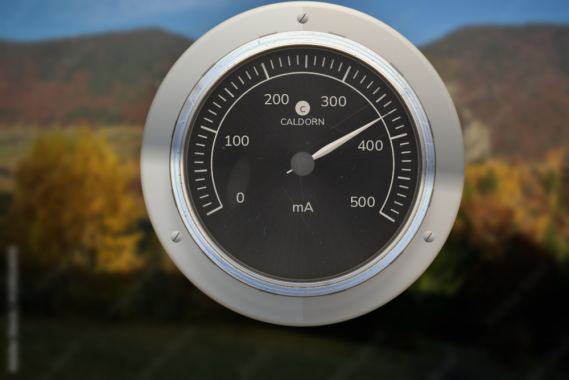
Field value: 370 (mA)
